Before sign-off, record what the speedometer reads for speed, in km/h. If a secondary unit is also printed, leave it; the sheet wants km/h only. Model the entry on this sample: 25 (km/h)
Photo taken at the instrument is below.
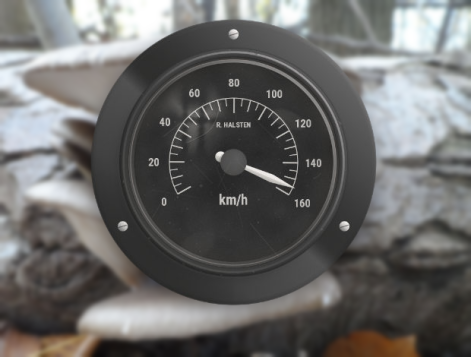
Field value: 155 (km/h)
